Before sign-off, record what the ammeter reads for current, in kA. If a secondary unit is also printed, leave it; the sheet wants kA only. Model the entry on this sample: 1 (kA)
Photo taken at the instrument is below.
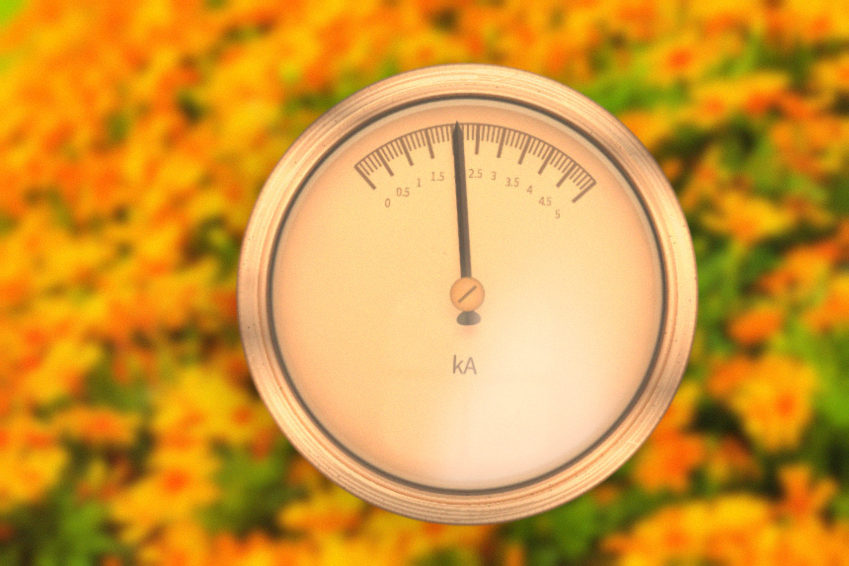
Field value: 2.1 (kA)
